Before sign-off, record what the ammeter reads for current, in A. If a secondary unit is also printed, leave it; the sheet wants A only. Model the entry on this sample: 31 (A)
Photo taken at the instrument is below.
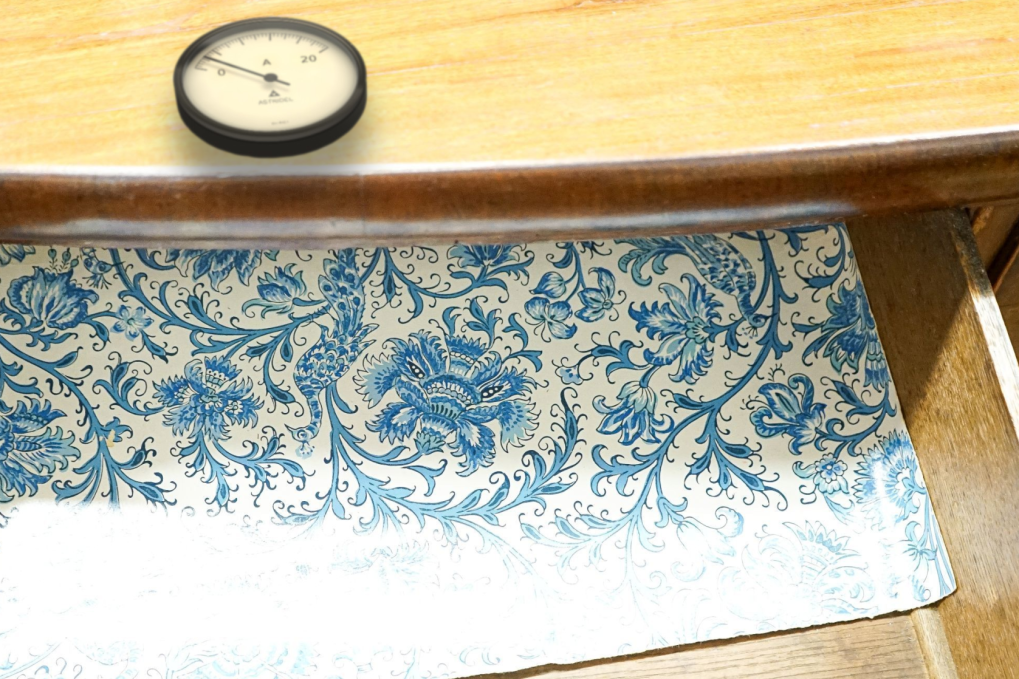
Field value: 2 (A)
